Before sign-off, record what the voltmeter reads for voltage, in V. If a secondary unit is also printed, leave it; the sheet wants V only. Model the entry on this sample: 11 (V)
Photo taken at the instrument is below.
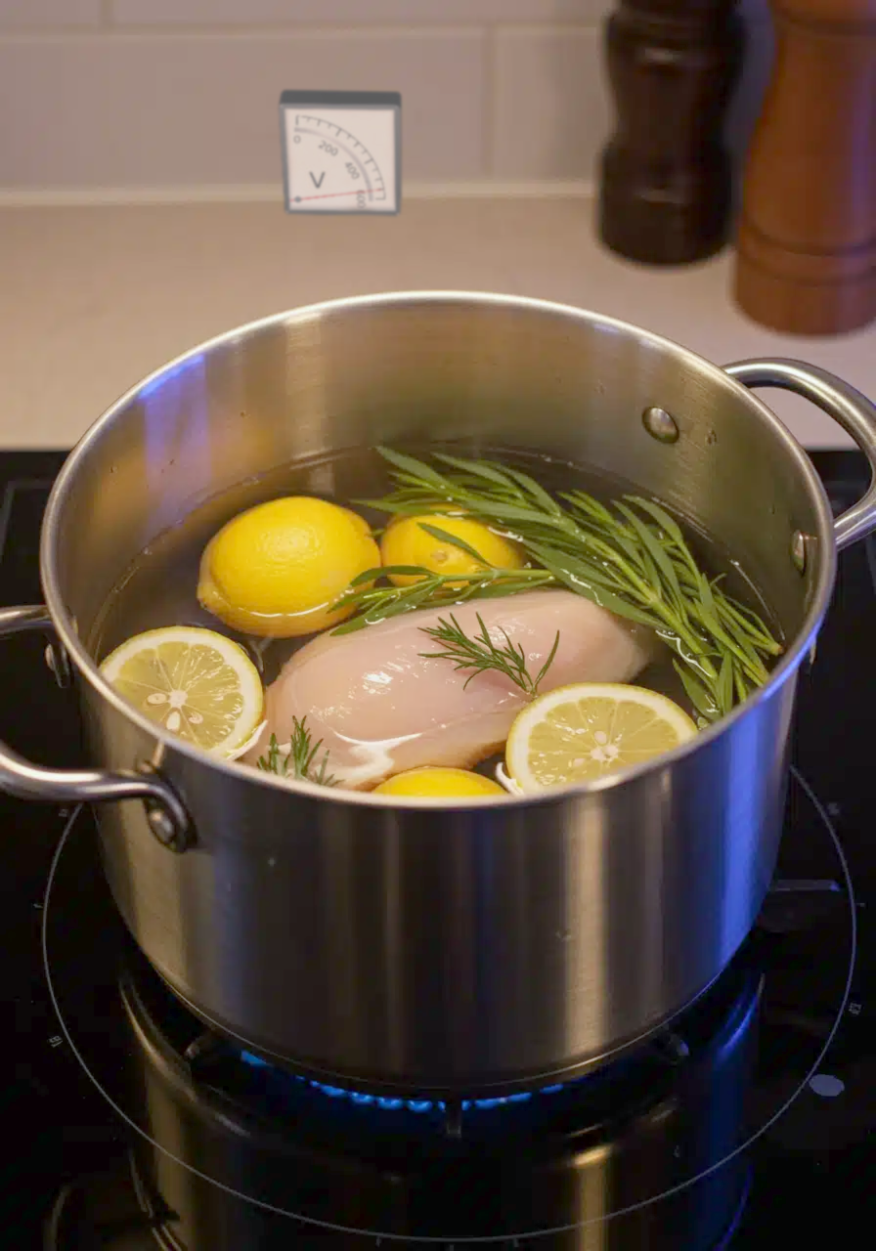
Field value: 550 (V)
